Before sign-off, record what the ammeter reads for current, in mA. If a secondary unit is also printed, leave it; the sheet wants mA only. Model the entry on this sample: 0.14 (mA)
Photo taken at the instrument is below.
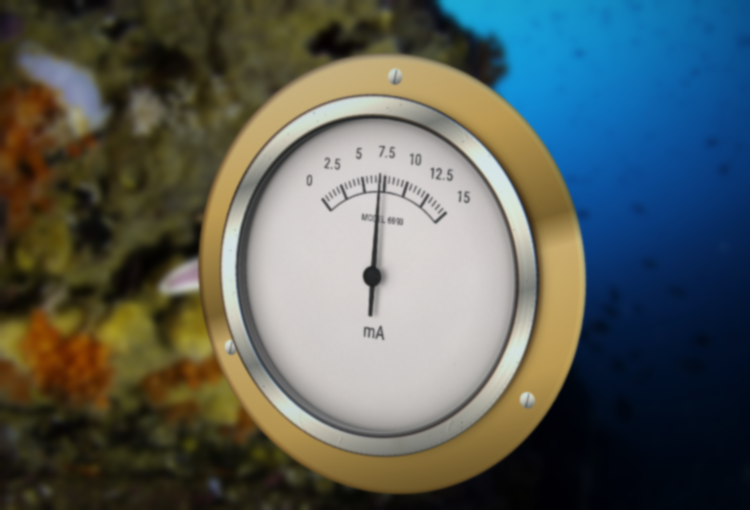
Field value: 7.5 (mA)
